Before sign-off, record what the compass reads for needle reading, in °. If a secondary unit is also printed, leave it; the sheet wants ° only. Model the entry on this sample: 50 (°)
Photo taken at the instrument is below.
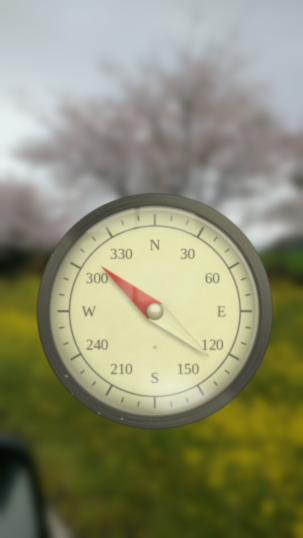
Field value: 310 (°)
